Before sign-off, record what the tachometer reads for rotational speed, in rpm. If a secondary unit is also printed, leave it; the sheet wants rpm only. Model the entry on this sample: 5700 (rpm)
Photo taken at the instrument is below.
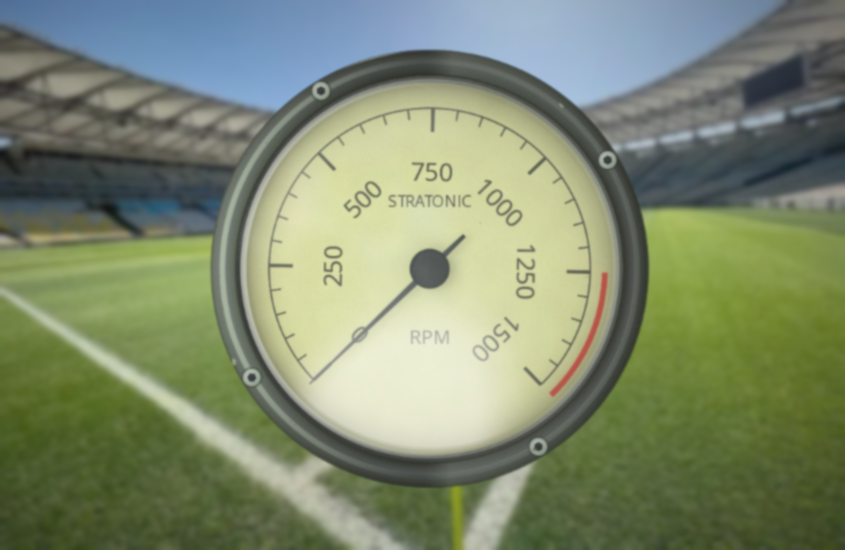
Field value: 0 (rpm)
